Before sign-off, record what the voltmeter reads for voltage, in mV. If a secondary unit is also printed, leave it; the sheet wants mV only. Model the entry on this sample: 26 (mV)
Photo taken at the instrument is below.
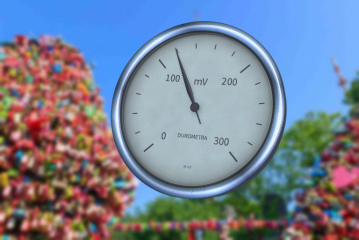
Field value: 120 (mV)
